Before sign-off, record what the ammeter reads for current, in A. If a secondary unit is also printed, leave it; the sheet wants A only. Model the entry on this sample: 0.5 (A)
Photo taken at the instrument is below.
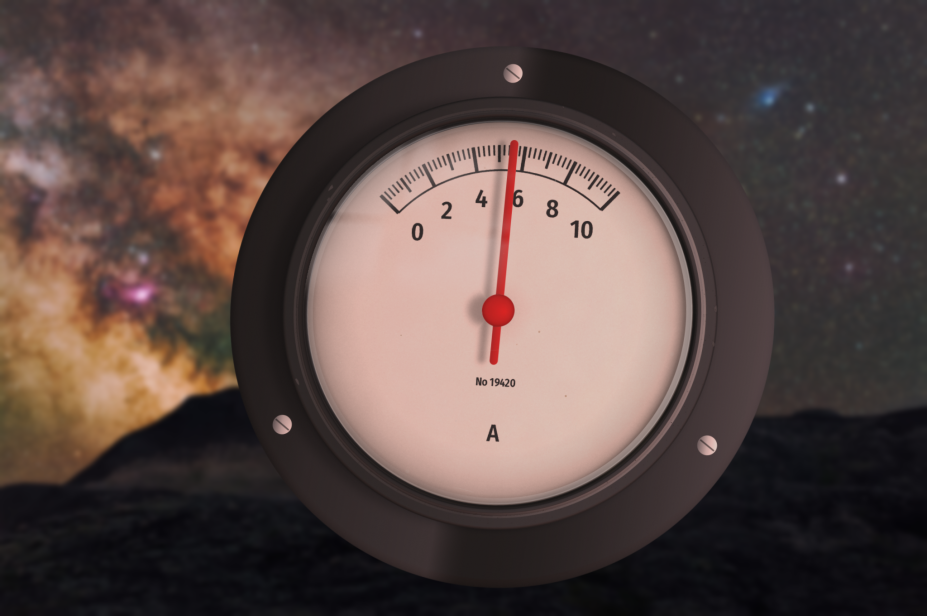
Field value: 5.6 (A)
